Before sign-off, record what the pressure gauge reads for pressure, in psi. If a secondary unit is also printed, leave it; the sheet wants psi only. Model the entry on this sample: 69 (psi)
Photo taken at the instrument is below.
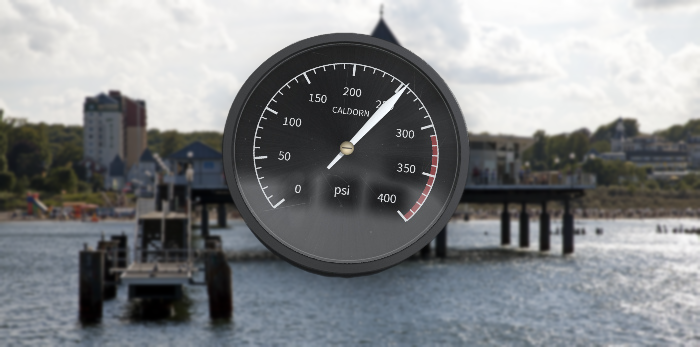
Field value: 255 (psi)
